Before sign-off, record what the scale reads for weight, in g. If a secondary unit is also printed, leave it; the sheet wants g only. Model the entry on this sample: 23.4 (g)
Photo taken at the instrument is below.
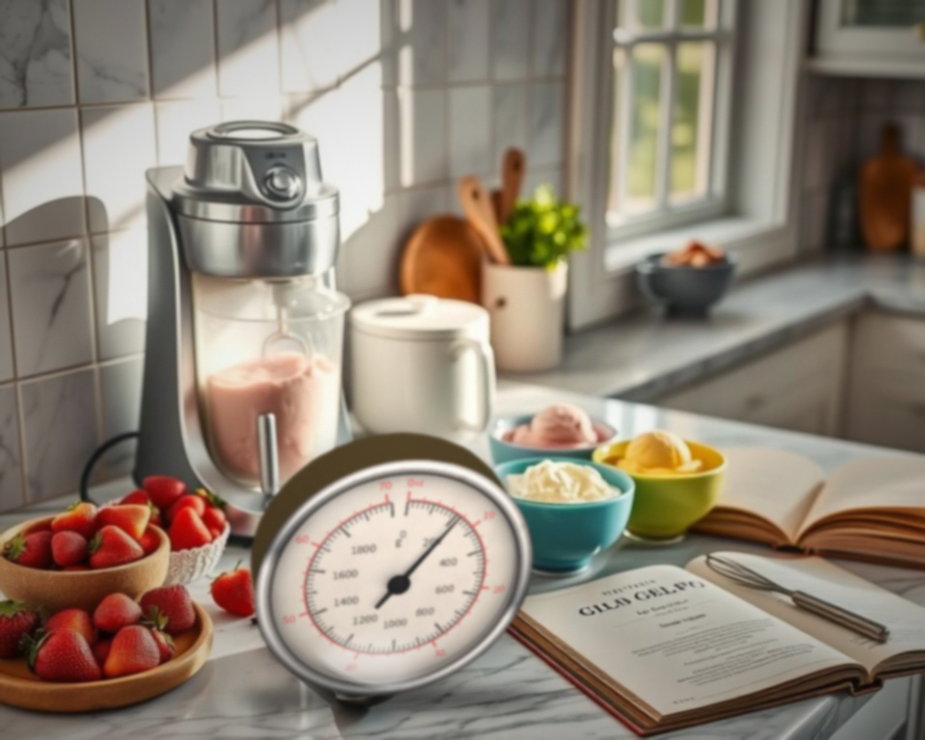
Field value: 200 (g)
